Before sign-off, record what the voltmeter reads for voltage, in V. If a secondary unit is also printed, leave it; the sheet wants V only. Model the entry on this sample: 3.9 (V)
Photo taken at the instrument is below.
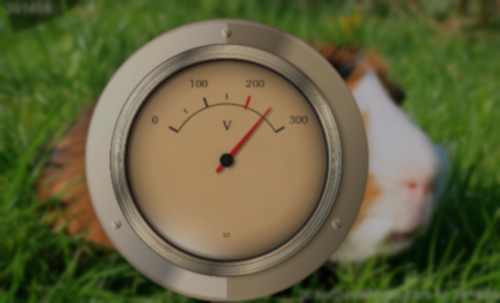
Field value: 250 (V)
